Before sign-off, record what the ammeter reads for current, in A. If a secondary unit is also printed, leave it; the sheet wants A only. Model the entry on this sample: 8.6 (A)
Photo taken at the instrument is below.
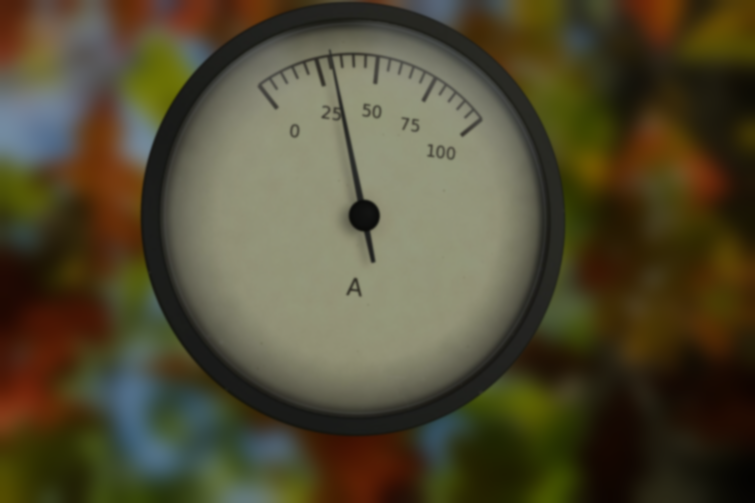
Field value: 30 (A)
